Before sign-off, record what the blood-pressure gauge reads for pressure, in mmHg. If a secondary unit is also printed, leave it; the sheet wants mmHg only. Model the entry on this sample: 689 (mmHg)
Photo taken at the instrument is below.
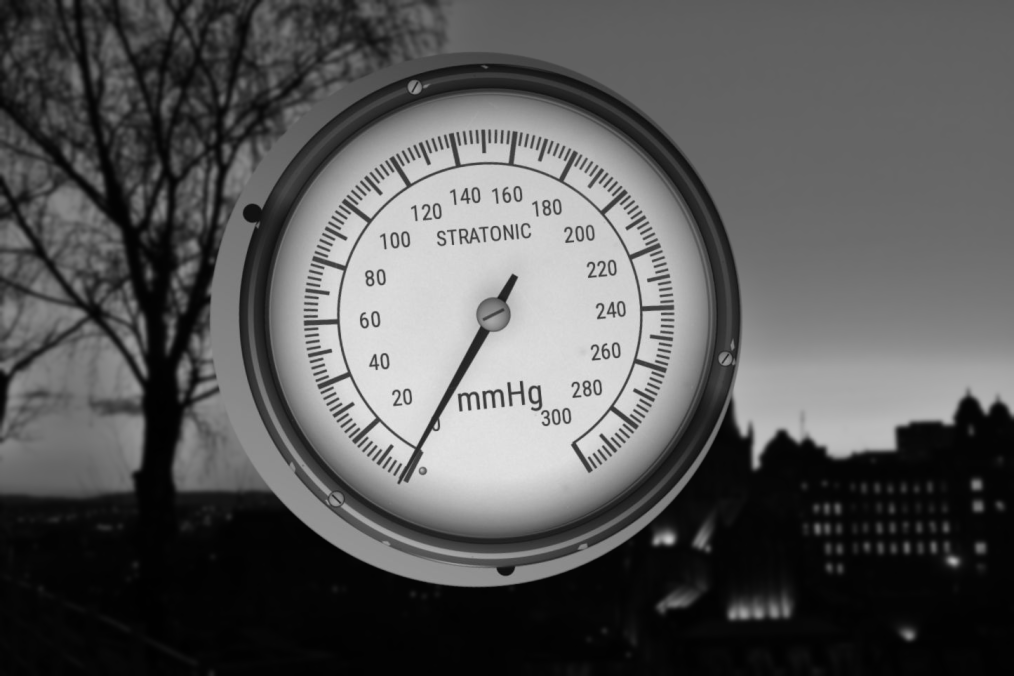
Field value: 2 (mmHg)
